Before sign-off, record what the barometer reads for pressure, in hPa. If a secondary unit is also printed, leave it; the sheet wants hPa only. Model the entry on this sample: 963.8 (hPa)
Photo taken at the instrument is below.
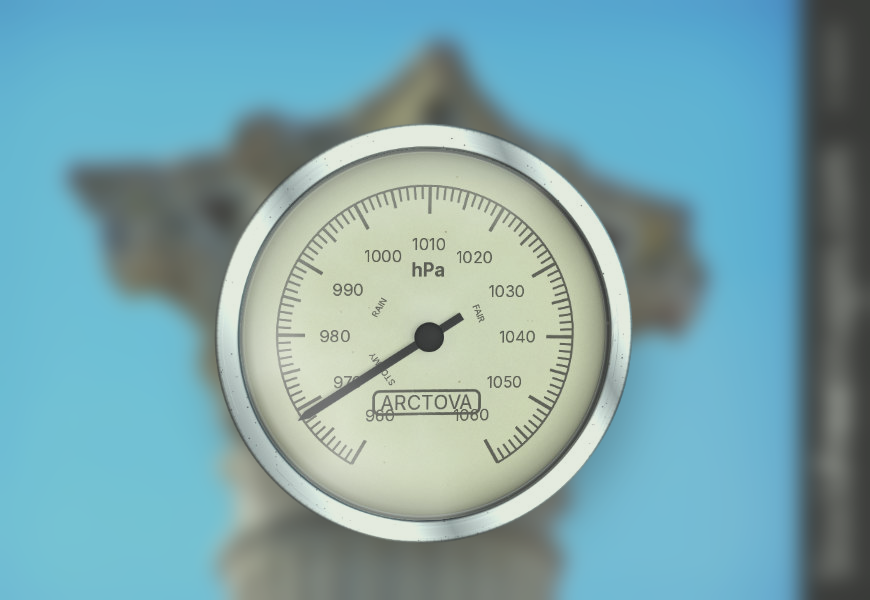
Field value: 969 (hPa)
